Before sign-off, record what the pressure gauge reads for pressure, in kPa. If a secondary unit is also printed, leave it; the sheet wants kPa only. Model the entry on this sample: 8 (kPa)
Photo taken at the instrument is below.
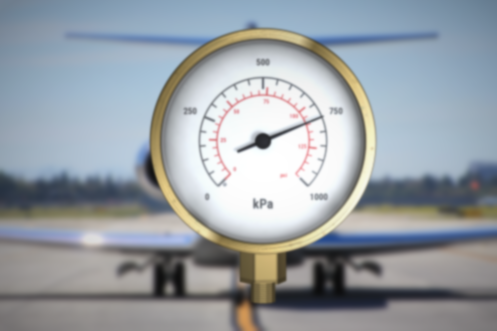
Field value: 750 (kPa)
